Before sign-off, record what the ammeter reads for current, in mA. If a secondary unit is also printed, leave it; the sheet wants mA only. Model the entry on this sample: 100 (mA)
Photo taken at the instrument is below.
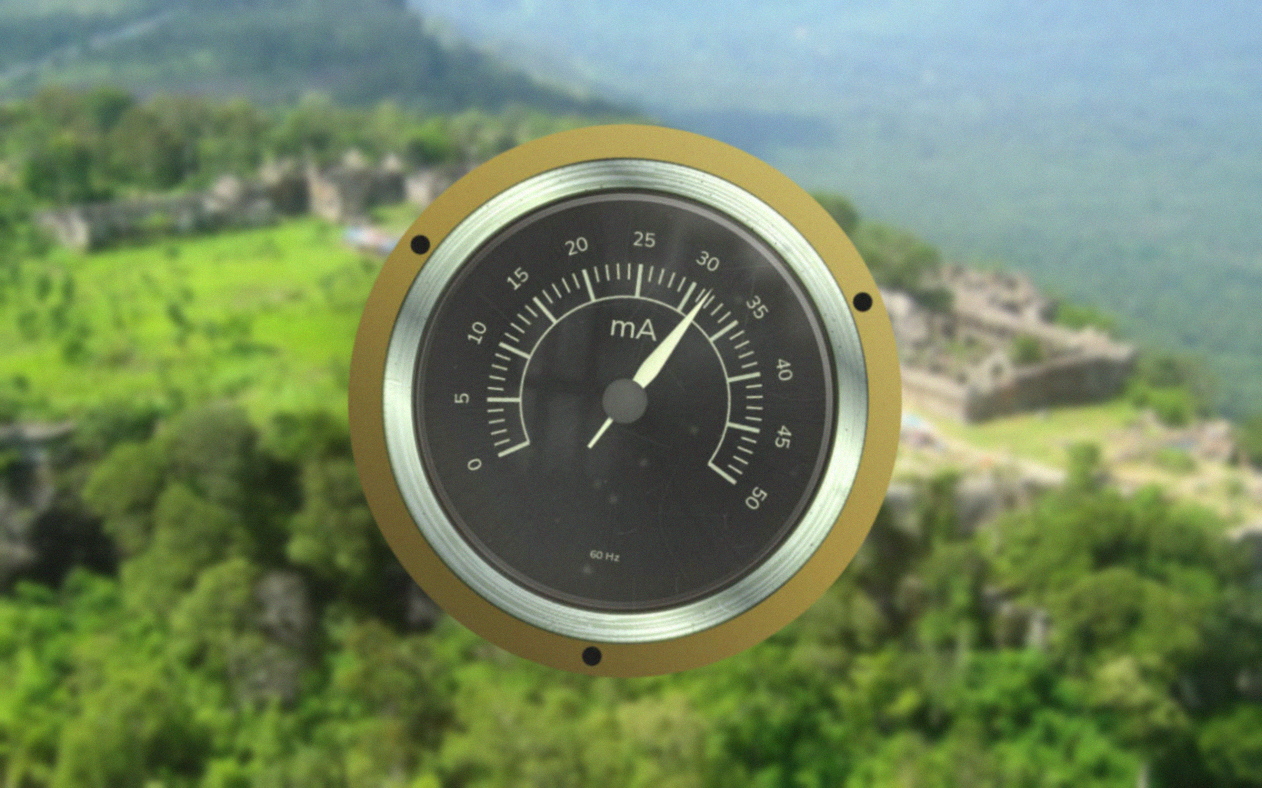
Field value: 31.5 (mA)
